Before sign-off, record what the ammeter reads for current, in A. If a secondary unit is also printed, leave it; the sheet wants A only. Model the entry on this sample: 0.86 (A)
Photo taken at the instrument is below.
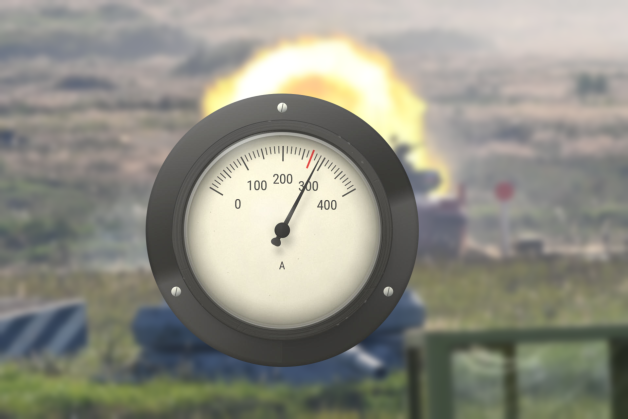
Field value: 290 (A)
